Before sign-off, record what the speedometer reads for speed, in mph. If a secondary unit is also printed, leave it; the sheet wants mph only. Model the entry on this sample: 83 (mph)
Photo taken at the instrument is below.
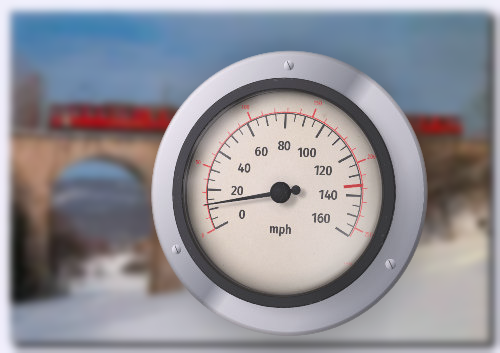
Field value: 12.5 (mph)
